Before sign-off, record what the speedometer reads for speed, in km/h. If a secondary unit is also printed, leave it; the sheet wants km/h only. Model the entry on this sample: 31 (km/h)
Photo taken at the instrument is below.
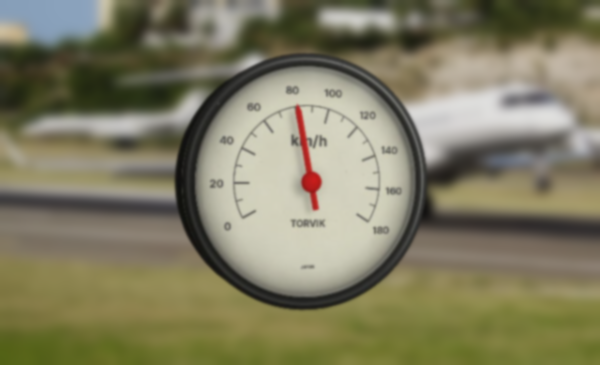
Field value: 80 (km/h)
